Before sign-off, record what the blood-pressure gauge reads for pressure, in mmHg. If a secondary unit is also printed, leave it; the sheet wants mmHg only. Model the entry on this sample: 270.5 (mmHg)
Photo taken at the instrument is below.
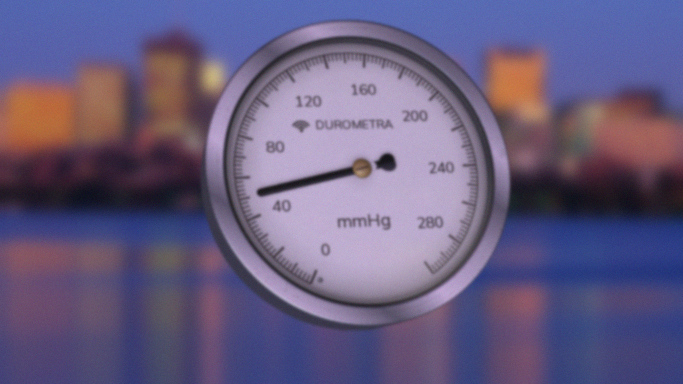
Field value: 50 (mmHg)
